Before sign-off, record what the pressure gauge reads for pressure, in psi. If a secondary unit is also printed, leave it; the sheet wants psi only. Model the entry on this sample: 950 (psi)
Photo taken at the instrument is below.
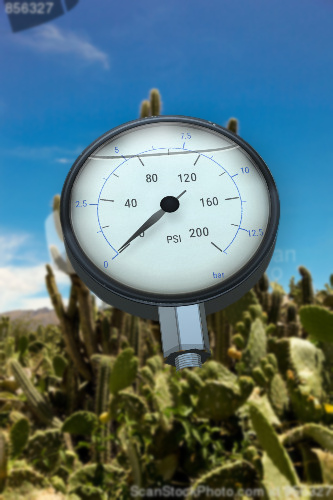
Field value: 0 (psi)
